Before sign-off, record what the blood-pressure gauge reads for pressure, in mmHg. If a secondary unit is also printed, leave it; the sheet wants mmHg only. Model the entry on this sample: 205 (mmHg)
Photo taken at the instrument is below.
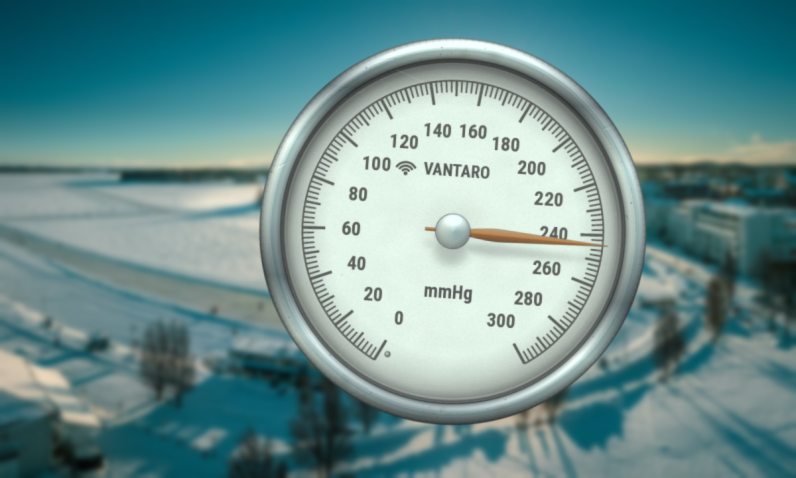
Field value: 244 (mmHg)
